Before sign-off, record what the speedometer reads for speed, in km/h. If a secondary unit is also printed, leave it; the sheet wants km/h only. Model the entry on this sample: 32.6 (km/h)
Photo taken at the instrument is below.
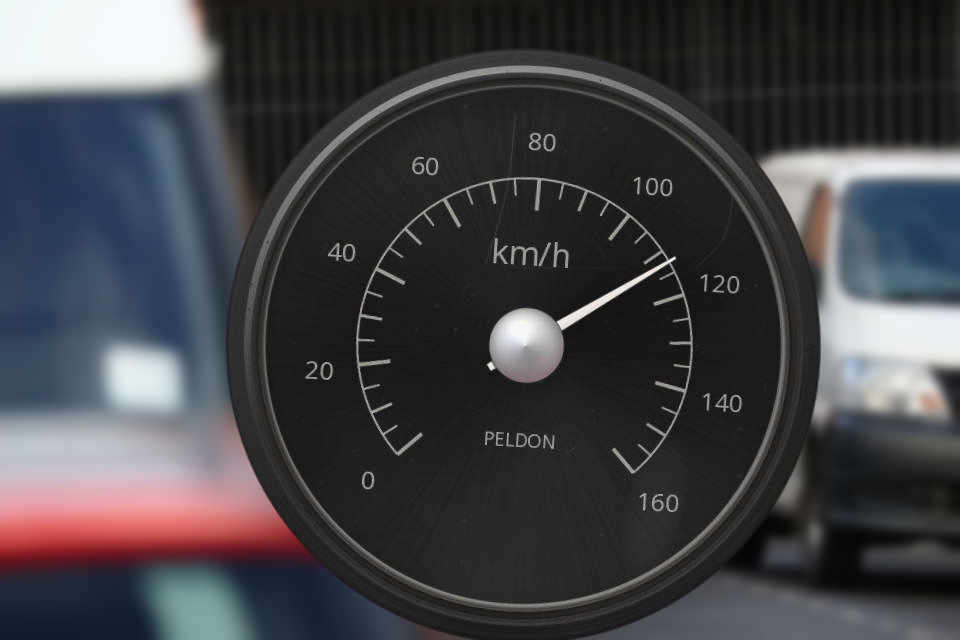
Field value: 112.5 (km/h)
